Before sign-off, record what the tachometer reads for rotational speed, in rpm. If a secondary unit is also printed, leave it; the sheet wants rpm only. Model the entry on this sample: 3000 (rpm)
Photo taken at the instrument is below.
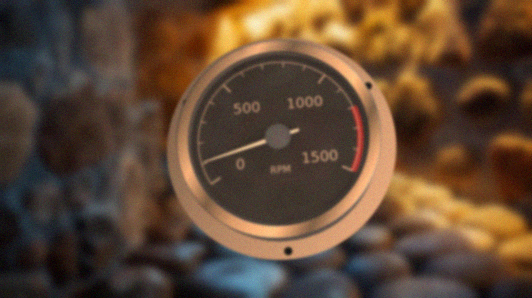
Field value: 100 (rpm)
